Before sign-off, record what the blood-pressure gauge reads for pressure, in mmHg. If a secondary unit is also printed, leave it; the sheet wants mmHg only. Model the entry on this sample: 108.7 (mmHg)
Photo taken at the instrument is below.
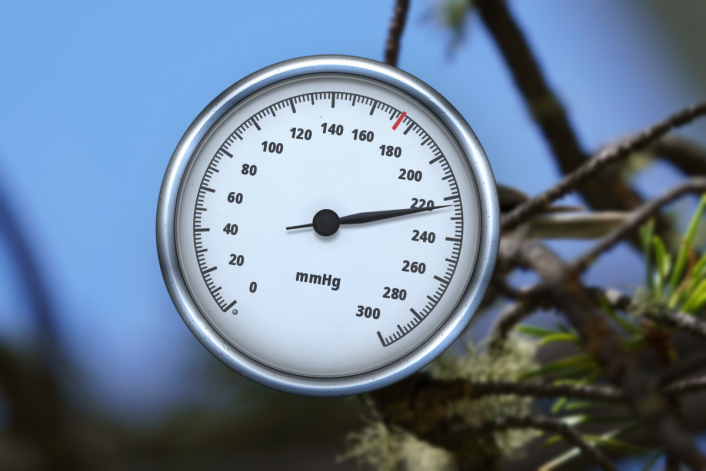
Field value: 224 (mmHg)
